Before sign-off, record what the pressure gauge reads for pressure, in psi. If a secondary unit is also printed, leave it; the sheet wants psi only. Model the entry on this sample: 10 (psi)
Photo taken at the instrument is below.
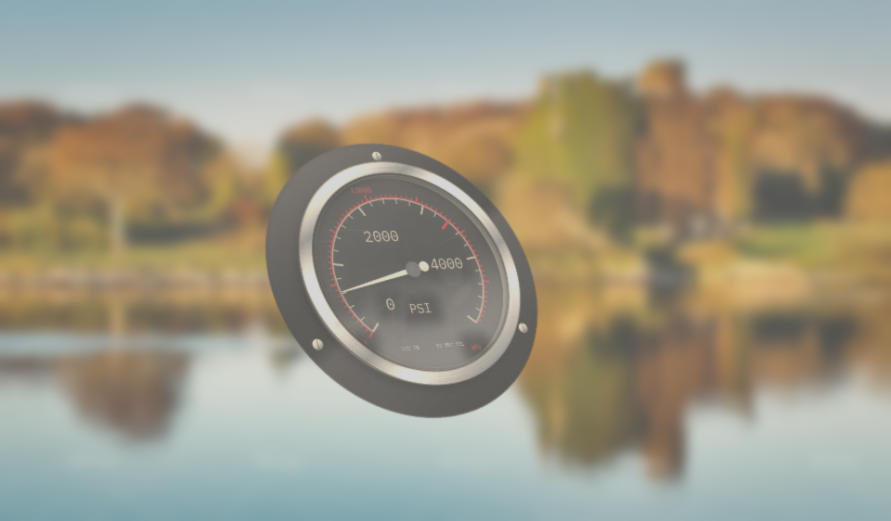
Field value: 600 (psi)
